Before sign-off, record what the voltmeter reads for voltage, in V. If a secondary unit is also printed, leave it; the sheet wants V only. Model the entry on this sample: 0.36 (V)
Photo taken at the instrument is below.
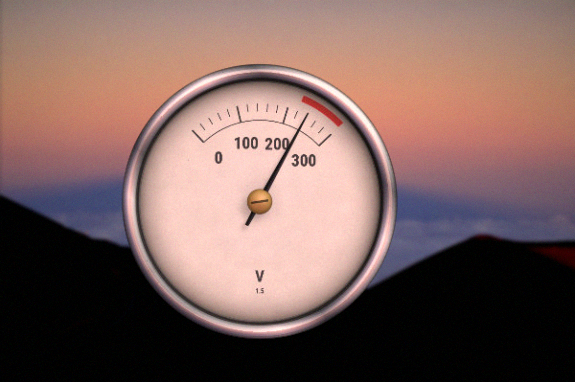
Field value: 240 (V)
